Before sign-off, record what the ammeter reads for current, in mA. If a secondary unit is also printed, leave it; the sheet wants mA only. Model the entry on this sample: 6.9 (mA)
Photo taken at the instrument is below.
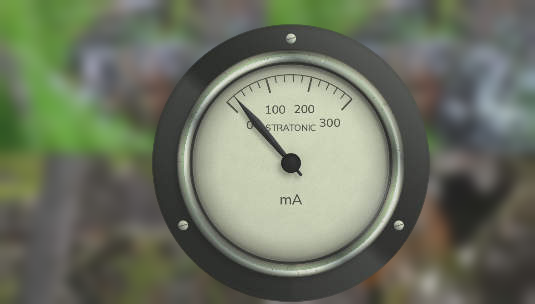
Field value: 20 (mA)
